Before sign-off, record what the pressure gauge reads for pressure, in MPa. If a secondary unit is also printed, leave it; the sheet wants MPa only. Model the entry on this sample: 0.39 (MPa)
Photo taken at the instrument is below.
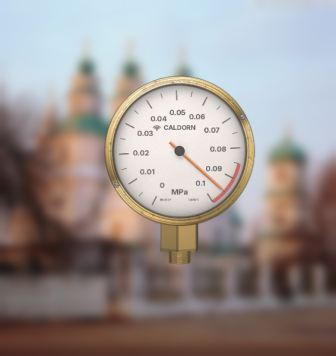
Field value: 0.095 (MPa)
